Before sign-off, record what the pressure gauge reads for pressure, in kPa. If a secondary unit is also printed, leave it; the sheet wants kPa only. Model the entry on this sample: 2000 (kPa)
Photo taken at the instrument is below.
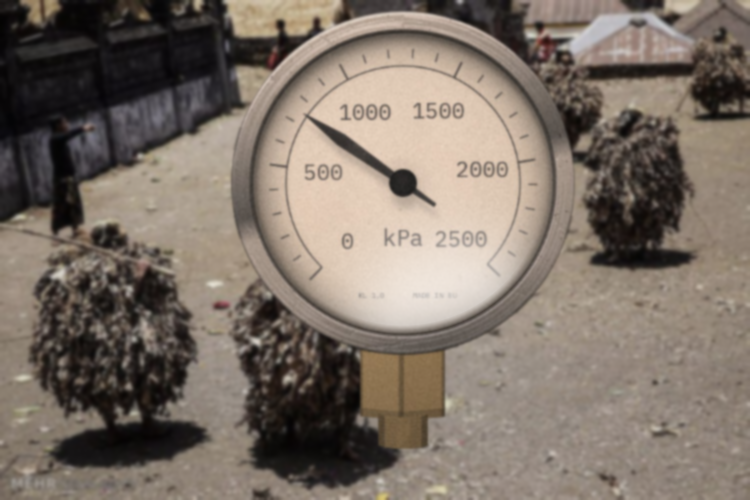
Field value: 750 (kPa)
